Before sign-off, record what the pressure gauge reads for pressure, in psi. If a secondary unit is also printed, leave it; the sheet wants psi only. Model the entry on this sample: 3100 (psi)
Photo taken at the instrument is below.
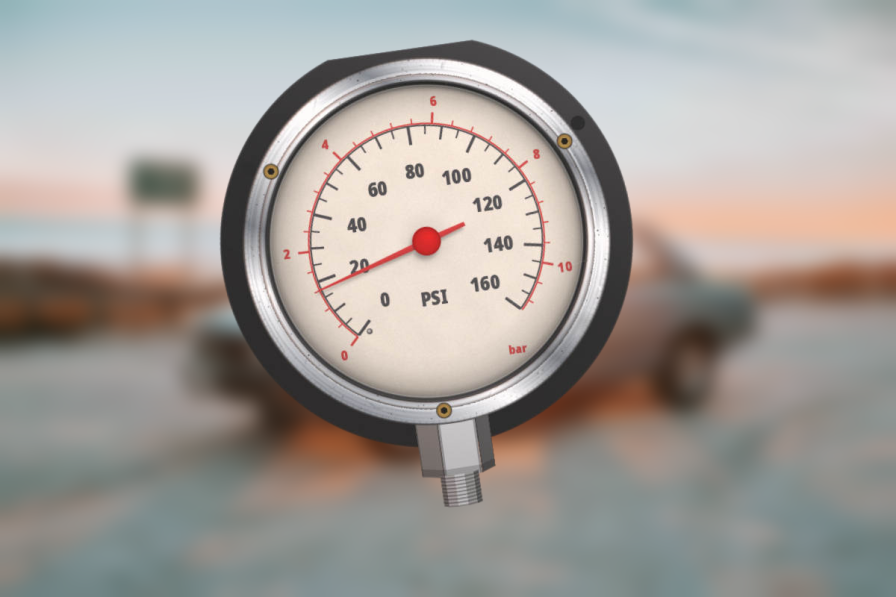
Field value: 17.5 (psi)
